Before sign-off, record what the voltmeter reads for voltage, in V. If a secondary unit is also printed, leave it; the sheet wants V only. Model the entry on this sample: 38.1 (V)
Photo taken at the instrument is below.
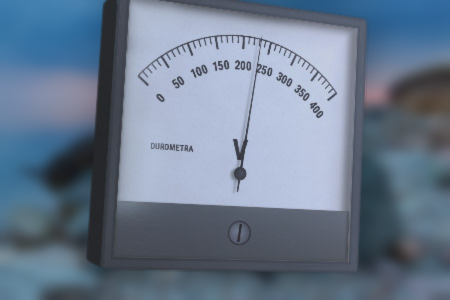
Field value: 230 (V)
